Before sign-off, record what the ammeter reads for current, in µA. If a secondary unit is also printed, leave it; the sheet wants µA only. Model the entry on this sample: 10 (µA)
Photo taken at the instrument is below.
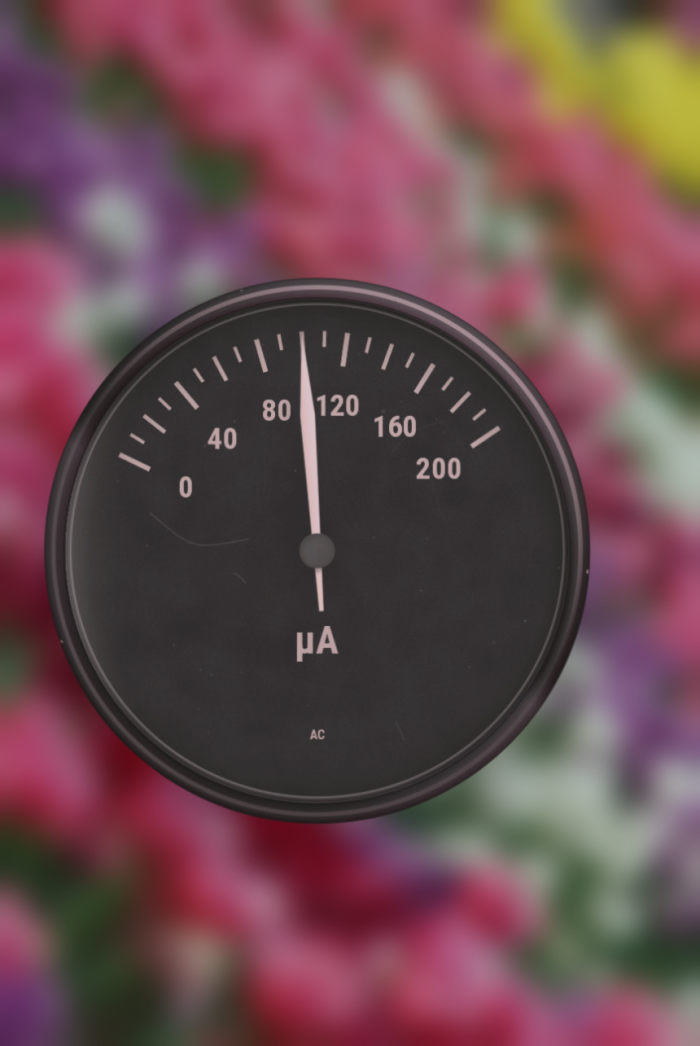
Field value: 100 (µA)
